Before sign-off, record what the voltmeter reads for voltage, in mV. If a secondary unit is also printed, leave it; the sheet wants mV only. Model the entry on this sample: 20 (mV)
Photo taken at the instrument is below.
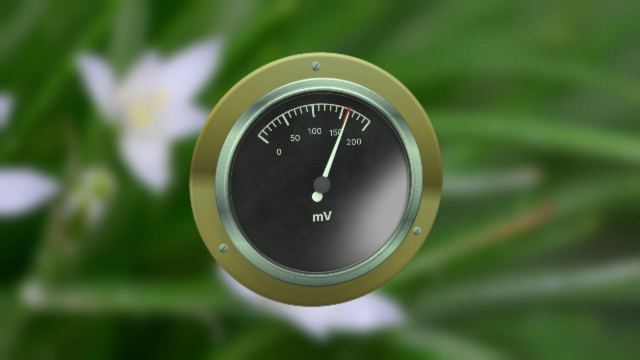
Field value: 160 (mV)
